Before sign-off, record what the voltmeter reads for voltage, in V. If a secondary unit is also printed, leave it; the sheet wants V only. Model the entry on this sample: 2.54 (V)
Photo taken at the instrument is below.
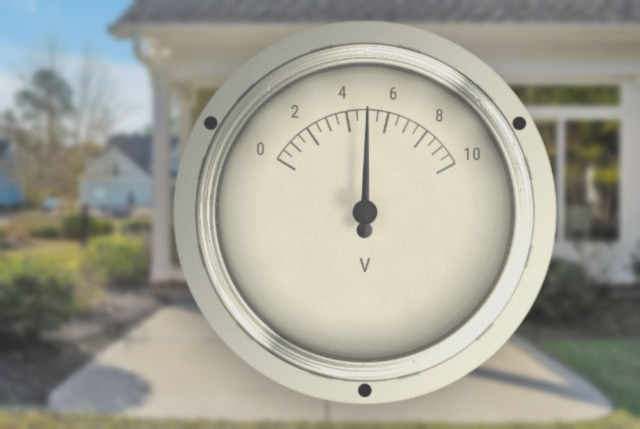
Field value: 5 (V)
